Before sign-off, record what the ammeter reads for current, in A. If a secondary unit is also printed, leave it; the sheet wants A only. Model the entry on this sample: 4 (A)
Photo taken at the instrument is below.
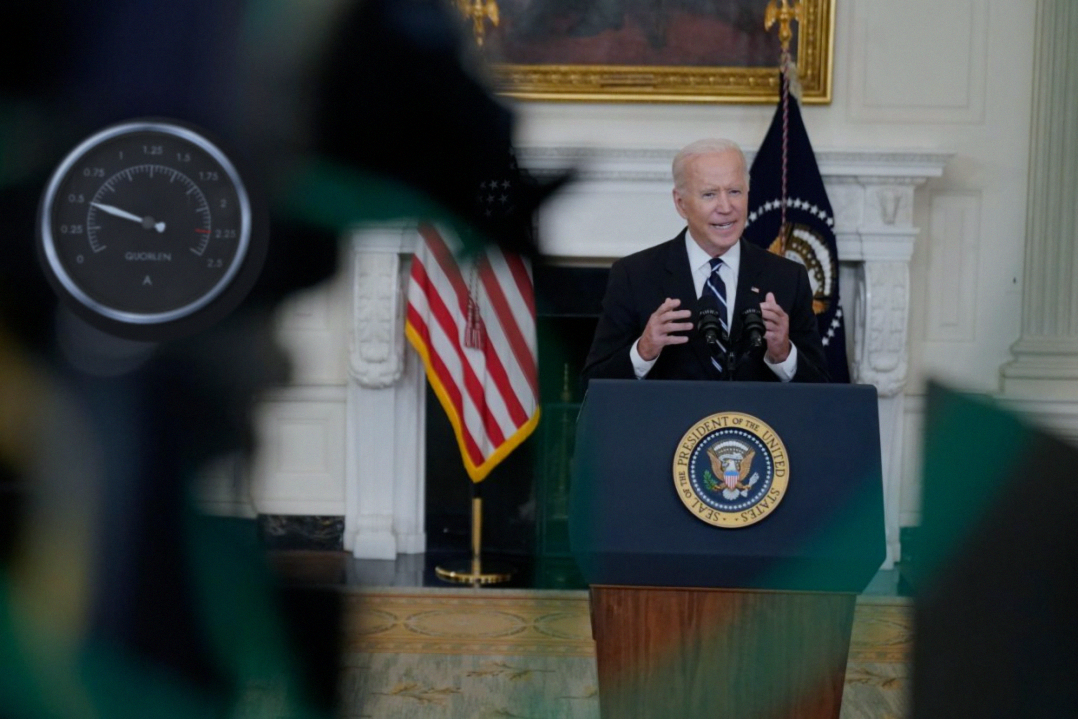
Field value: 0.5 (A)
